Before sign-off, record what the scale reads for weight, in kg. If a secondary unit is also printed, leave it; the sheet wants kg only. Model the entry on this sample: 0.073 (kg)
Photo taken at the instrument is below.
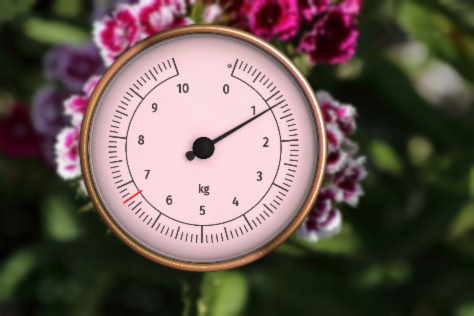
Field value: 1.2 (kg)
